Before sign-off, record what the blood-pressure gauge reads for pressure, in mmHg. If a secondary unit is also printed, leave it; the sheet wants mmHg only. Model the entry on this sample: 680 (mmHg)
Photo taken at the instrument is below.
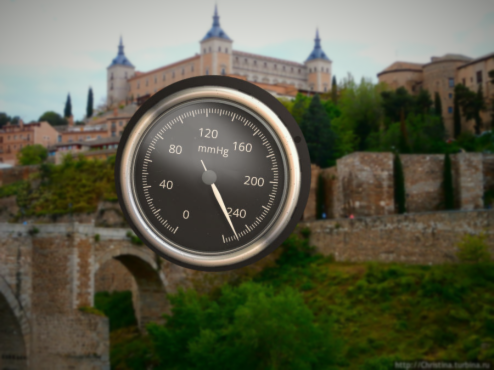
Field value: 250 (mmHg)
